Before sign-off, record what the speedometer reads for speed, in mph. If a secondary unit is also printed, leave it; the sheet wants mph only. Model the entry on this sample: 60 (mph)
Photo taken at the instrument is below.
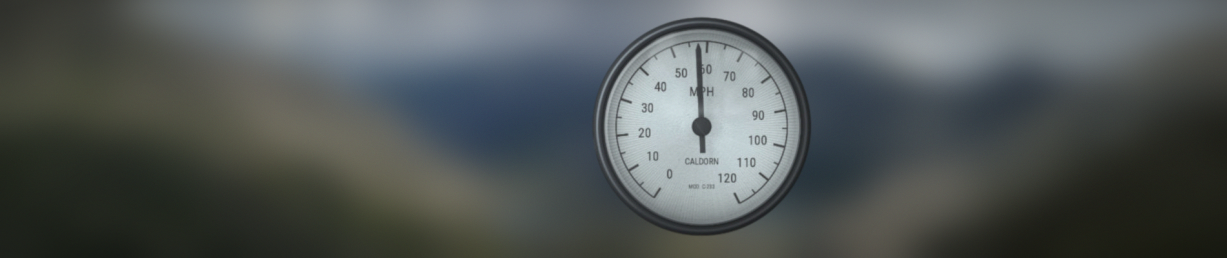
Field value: 57.5 (mph)
